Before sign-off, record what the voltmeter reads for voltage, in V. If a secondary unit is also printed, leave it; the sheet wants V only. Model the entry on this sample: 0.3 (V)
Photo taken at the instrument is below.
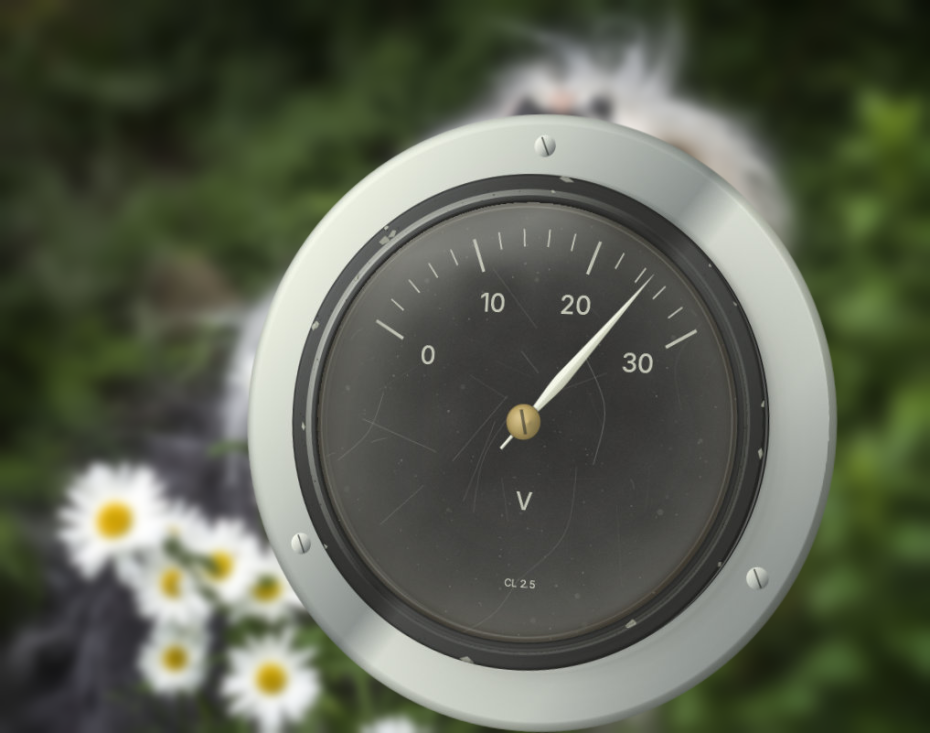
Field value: 25 (V)
